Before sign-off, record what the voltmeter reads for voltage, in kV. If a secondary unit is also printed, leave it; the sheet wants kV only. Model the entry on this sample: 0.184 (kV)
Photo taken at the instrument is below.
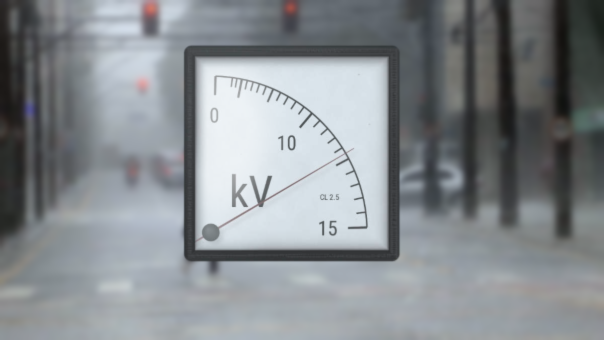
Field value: 12.25 (kV)
